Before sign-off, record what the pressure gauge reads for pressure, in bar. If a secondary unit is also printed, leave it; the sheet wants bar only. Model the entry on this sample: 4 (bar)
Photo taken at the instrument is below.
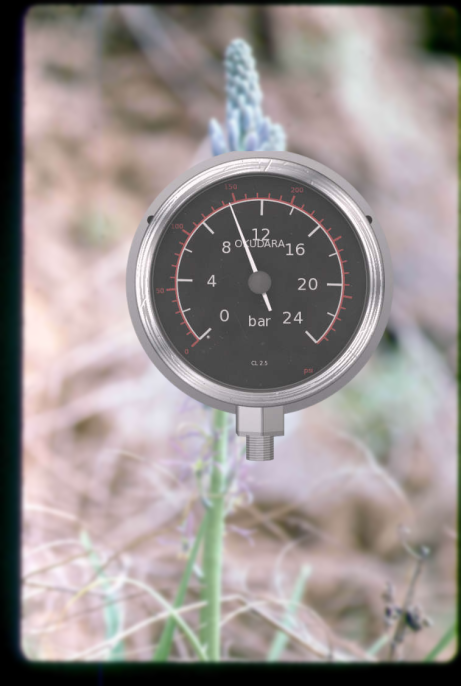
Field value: 10 (bar)
